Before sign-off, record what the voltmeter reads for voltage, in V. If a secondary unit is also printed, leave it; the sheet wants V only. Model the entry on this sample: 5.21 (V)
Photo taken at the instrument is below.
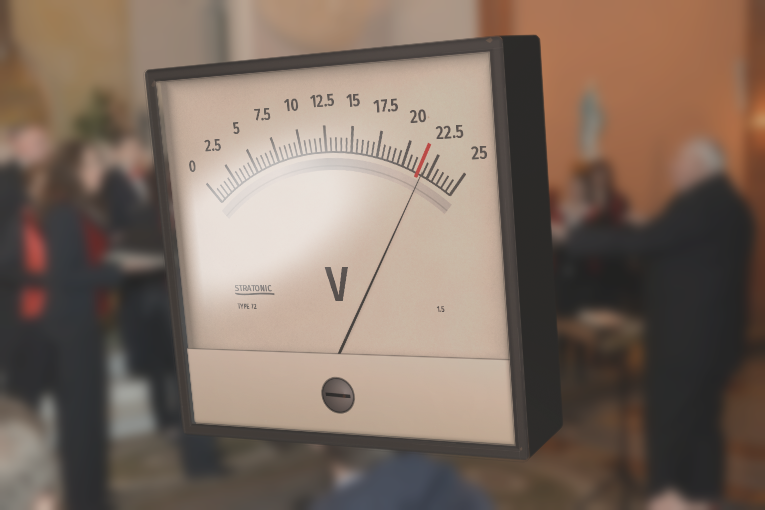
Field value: 22 (V)
